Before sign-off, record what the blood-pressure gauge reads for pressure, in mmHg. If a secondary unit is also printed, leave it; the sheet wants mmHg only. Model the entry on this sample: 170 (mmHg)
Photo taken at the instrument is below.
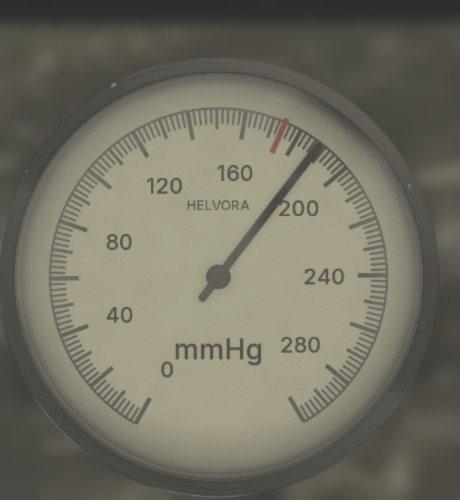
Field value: 188 (mmHg)
